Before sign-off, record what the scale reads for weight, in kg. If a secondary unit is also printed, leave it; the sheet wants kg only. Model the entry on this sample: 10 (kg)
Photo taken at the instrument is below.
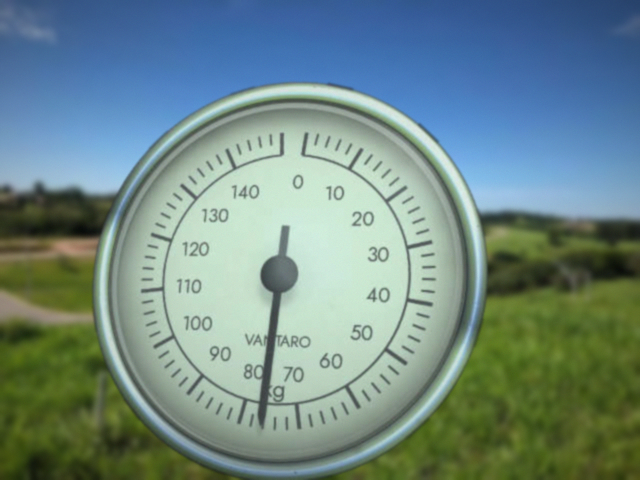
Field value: 76 (kg)
